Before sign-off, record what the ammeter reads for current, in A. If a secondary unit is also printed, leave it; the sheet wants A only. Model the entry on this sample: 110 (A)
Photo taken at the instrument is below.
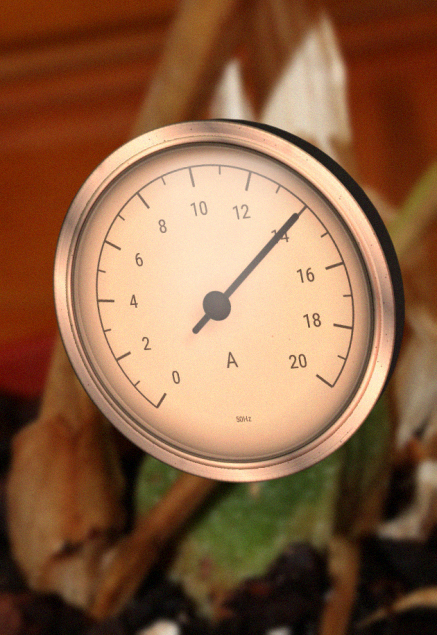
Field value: 14 (A)
